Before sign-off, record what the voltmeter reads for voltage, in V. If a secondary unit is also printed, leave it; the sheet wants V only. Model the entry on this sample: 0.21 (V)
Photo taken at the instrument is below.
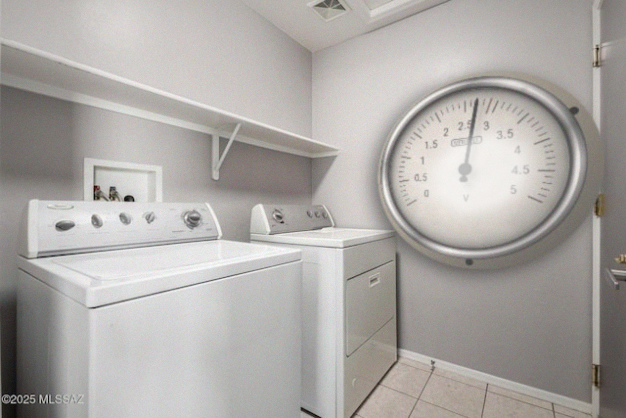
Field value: 2.7 (V)
